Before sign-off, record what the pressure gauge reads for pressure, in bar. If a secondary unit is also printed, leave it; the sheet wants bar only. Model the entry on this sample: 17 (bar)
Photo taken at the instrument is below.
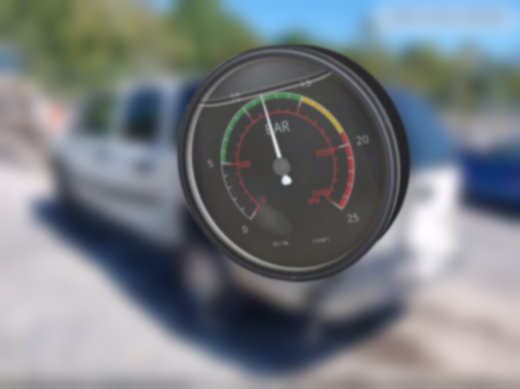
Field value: 12 (bar)
